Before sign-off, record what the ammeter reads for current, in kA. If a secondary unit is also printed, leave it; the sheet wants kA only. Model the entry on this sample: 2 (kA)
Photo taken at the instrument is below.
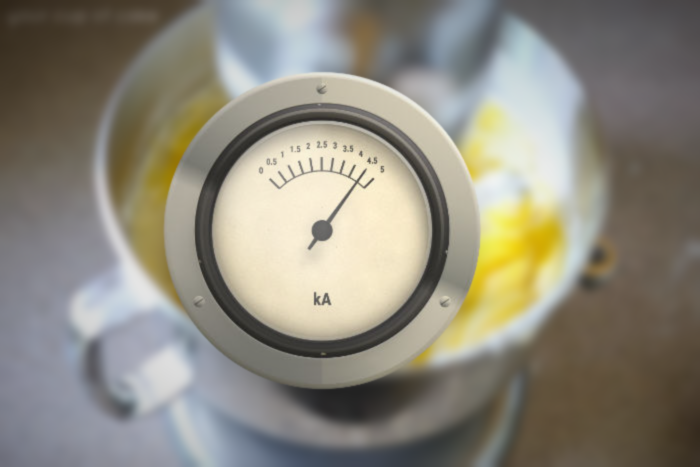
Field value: 4.5 (kA)
